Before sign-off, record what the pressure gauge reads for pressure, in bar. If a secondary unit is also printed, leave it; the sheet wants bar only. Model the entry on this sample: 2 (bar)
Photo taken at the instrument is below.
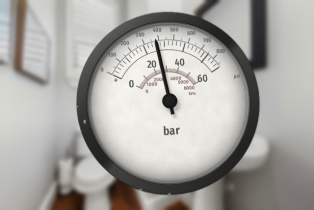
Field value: 26 (bar)
